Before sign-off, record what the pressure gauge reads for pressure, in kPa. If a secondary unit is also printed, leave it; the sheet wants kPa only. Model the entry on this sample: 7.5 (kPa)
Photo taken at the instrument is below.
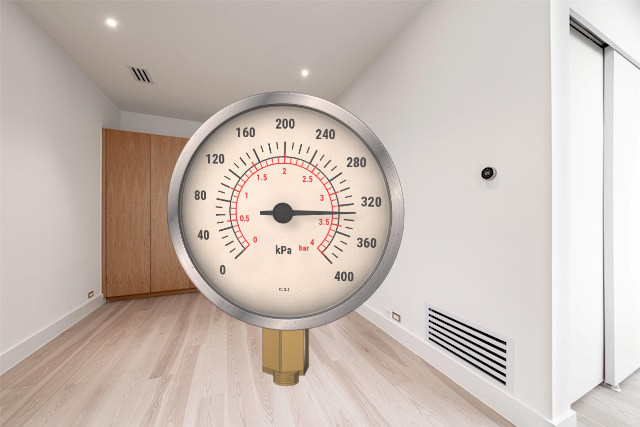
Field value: 330 (kPa)
